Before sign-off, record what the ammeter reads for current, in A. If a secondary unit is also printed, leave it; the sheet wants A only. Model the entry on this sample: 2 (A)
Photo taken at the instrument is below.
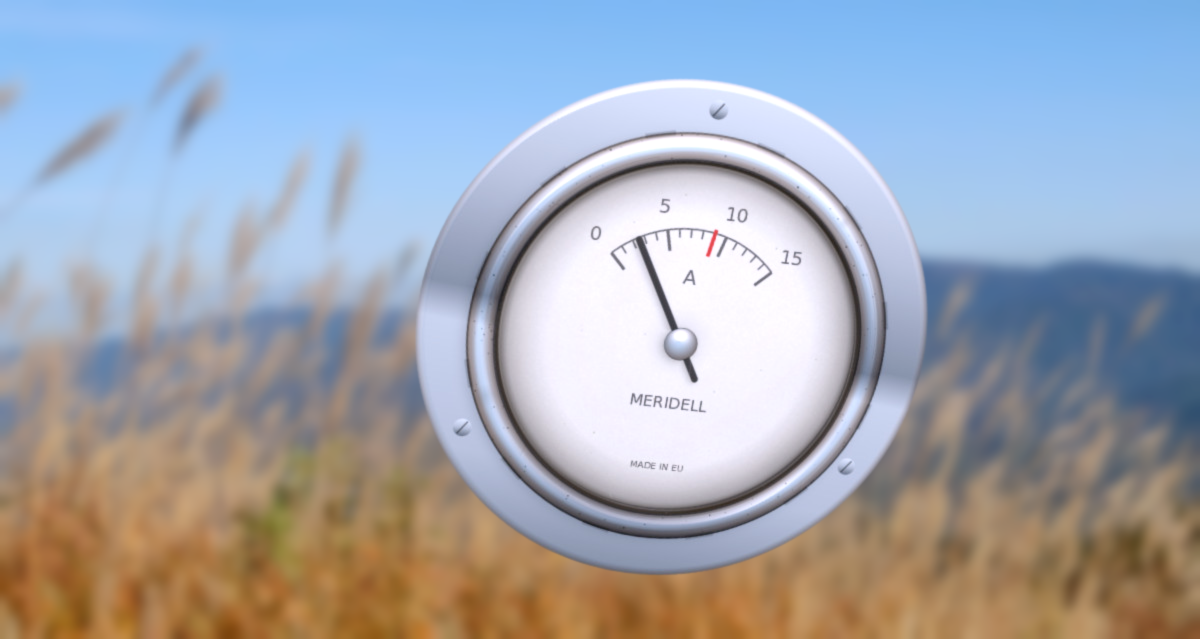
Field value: 2.5 (A)
